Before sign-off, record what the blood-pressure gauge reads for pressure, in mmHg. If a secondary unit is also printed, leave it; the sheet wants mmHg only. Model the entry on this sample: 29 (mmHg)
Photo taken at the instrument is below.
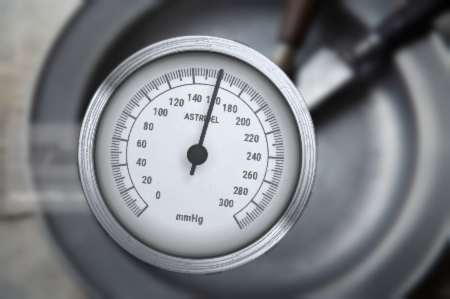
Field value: 160 (mmHg)
